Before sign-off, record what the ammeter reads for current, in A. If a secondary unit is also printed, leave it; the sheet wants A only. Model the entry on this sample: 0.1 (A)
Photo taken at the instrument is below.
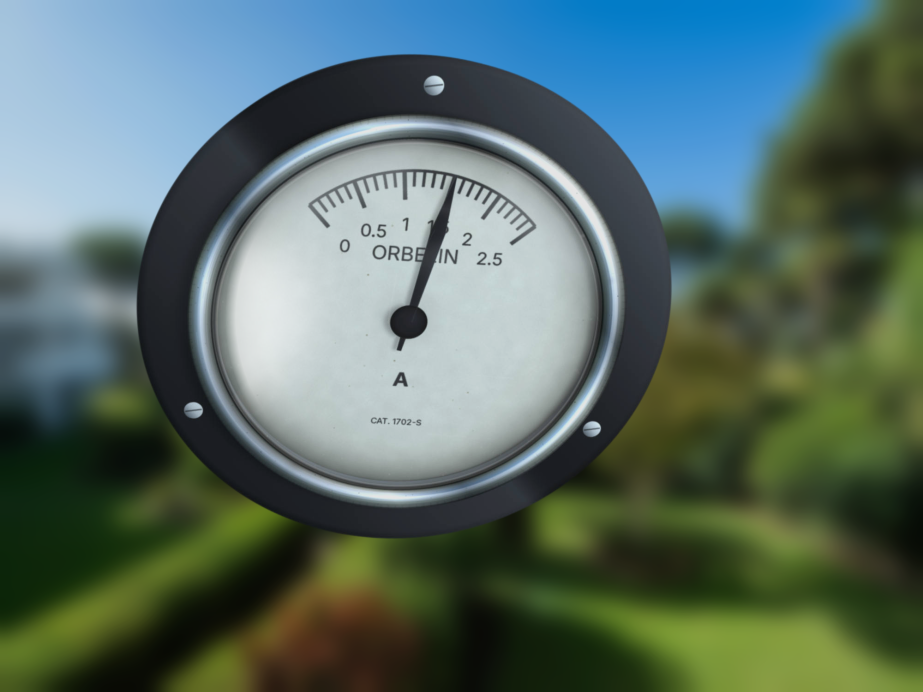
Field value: 1.5 (A)
